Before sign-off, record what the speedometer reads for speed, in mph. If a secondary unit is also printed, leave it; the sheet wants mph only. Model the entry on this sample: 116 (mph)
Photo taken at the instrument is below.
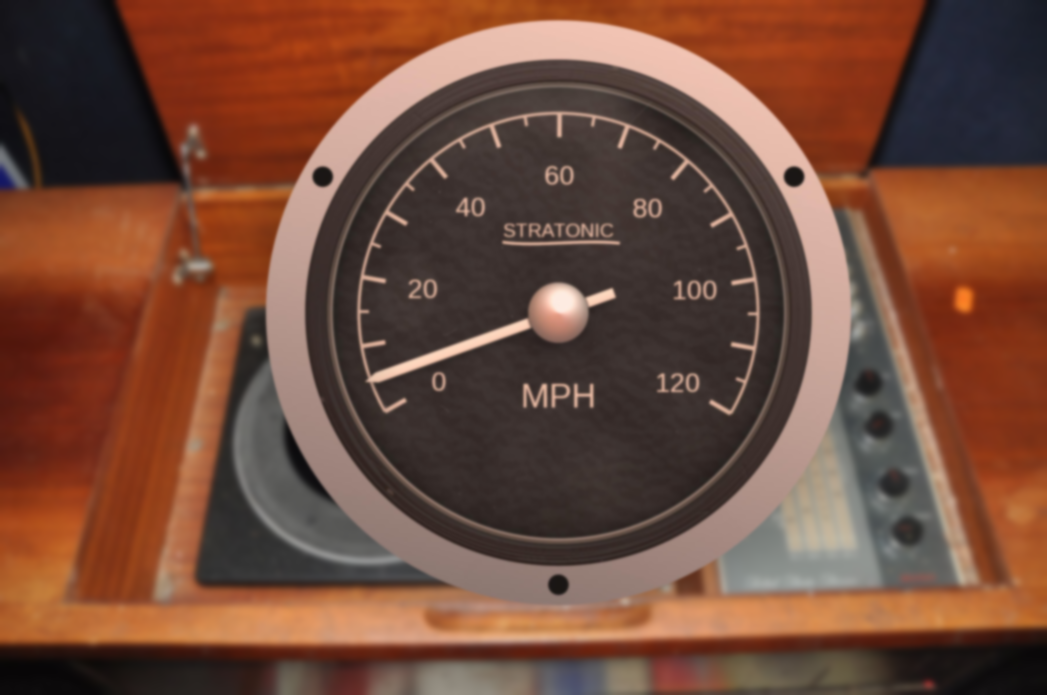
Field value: 5 (mph)
